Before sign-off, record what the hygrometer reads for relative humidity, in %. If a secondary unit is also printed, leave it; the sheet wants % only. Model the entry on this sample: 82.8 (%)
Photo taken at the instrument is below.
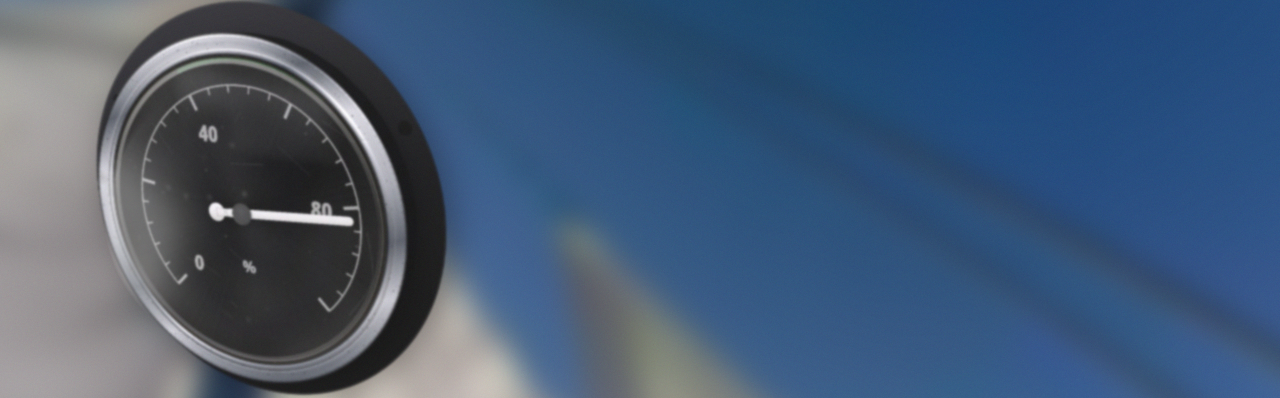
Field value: 82 (%)
